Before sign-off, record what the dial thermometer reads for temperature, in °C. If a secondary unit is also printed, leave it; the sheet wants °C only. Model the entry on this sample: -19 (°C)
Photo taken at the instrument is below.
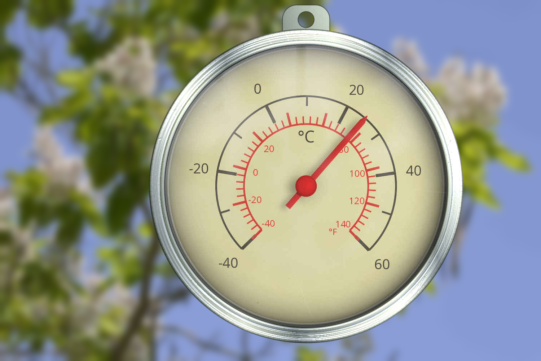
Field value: 25 (°C)
